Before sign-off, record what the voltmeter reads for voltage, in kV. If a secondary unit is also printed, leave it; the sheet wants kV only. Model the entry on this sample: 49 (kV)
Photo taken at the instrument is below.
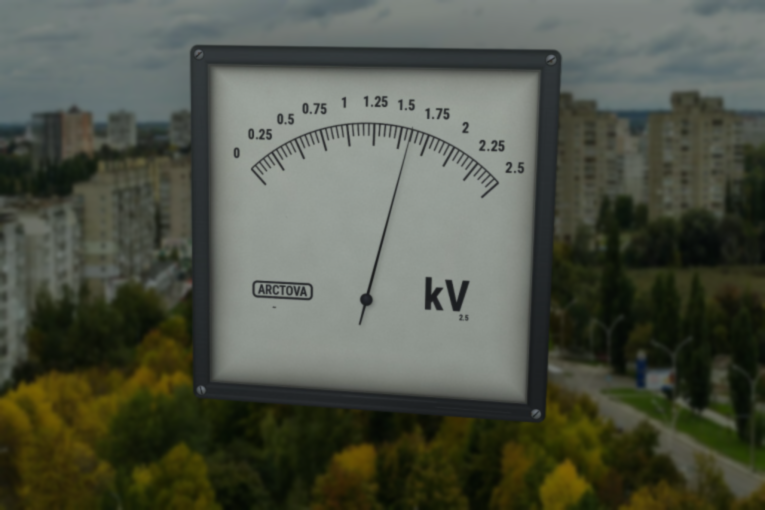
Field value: 1.6 (kV)
